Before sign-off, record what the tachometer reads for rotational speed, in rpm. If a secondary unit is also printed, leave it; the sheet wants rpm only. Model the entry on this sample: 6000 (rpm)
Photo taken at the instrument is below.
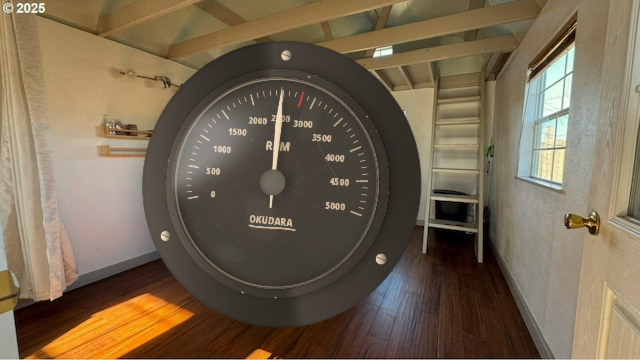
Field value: 2500 (rpm)
